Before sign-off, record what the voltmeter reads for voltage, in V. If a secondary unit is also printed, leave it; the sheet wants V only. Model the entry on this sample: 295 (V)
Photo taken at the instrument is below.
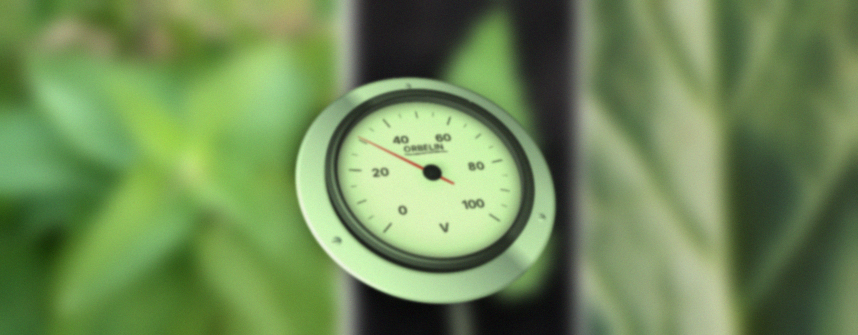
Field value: 30 (V)
